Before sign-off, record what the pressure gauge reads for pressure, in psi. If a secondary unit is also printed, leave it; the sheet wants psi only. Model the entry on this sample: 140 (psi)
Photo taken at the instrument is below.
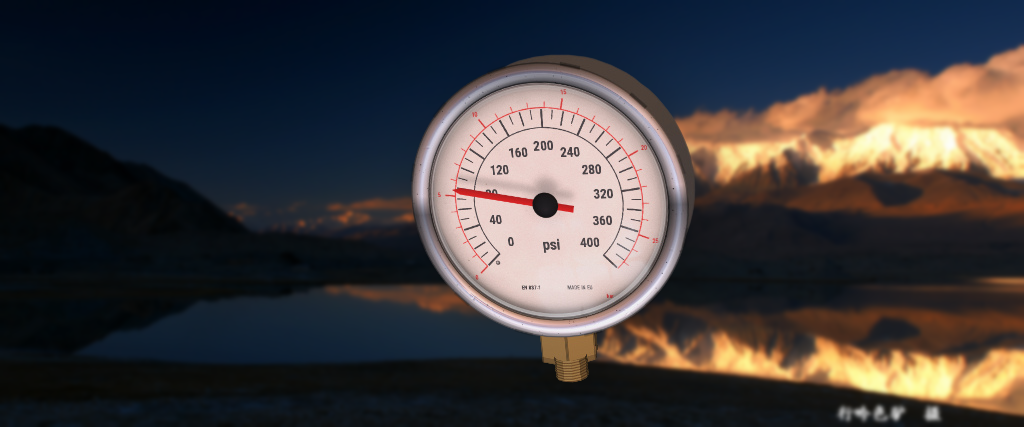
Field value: 80 (psi)
